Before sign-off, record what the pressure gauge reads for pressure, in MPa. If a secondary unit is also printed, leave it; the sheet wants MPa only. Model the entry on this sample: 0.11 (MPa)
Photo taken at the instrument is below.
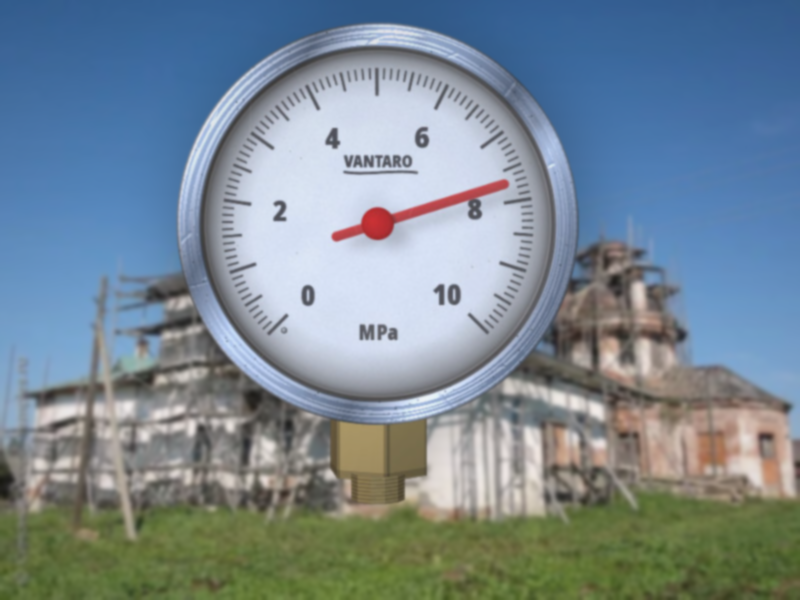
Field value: 7.7 (MPa)
